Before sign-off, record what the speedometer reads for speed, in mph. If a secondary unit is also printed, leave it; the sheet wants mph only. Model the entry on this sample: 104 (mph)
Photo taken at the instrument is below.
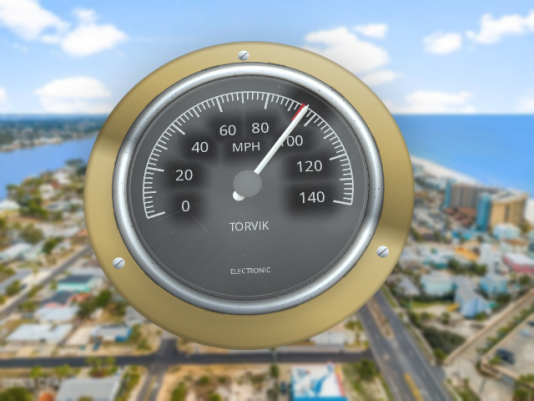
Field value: 96 (mph)
